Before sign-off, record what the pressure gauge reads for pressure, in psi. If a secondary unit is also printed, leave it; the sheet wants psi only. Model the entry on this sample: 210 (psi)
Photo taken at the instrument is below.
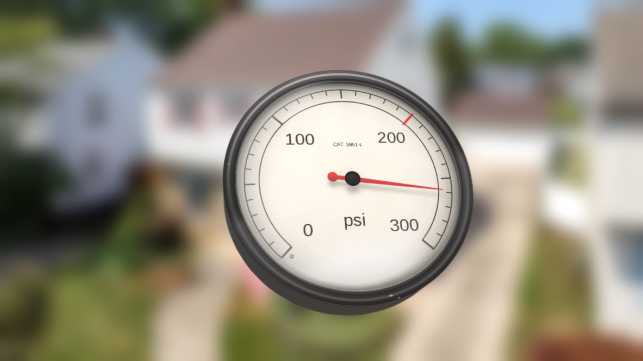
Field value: 260 (psi)
